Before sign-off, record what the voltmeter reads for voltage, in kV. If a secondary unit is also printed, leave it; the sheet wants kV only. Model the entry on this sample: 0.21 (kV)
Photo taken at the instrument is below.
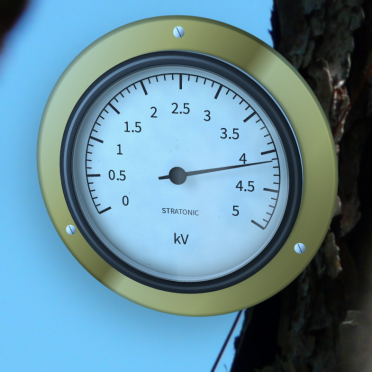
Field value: 4.1 (kV)
